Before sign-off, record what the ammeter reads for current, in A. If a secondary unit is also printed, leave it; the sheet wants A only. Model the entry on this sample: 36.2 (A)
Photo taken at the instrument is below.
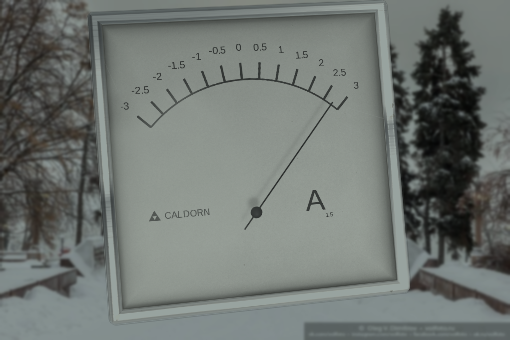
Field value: 2.75 (A)
